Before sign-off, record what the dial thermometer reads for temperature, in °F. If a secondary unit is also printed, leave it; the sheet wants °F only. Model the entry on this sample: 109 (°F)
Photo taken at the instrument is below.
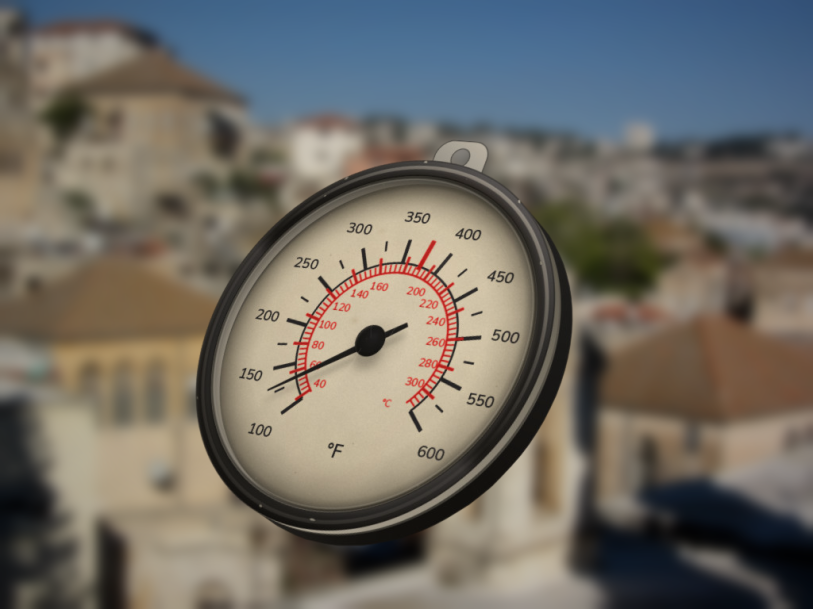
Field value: 125 (°F)
